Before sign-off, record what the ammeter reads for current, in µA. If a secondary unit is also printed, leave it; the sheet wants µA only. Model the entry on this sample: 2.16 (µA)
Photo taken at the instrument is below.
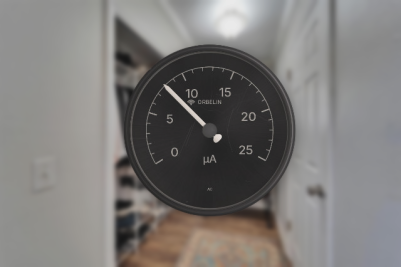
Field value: 8 (µA)
